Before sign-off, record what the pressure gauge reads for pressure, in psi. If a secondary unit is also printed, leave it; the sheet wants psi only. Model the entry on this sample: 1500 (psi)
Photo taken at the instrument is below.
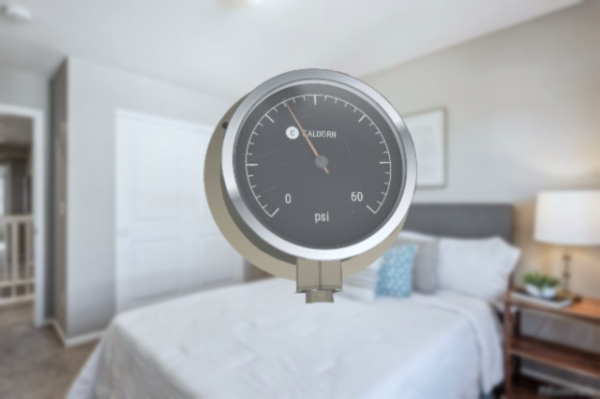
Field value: 24 (psi)
